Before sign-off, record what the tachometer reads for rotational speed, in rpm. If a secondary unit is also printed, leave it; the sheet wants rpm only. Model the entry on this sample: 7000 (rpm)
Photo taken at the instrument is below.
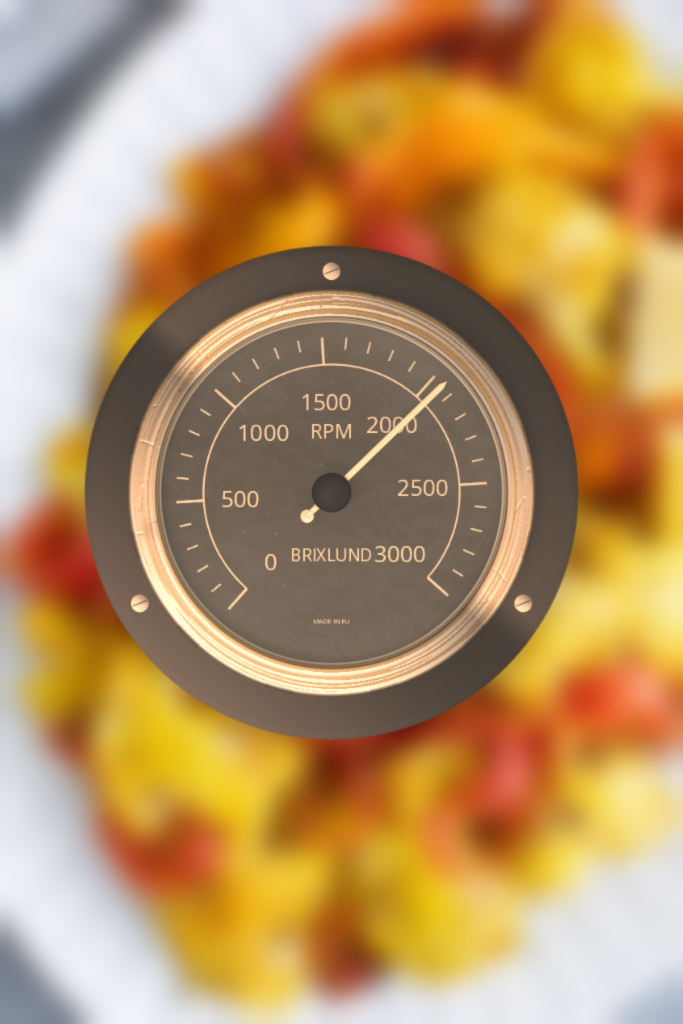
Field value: 2050 (rpm)
